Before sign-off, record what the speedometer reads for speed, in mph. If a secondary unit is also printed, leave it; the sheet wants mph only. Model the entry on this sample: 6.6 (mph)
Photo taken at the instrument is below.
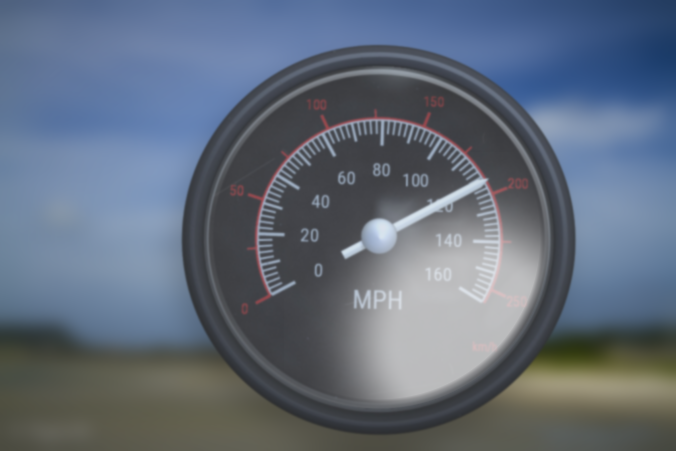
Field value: 120 (mph)
